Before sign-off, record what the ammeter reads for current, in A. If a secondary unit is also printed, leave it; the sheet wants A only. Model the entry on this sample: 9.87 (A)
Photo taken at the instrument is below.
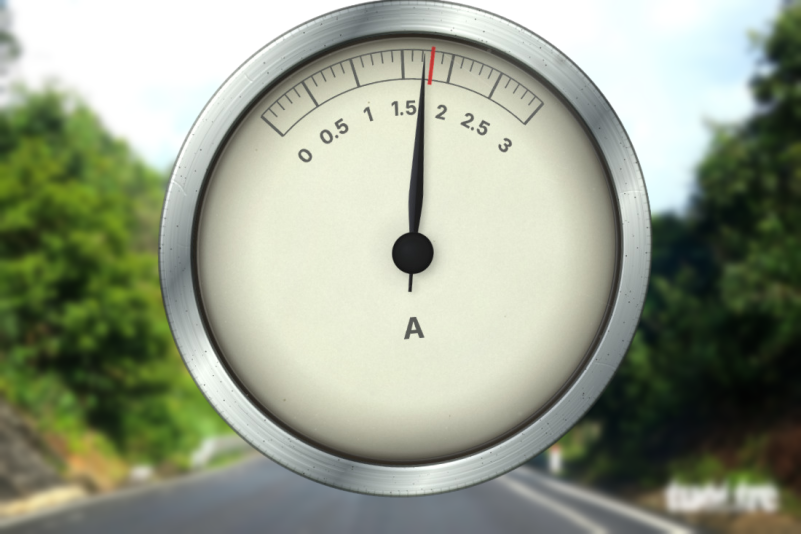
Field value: 1.7 (A)
